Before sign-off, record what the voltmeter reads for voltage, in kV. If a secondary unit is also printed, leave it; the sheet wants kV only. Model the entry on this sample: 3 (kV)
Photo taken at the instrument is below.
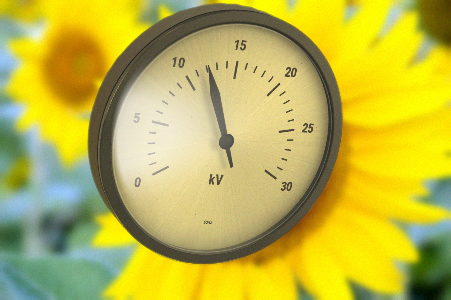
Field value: 12 (kV)
